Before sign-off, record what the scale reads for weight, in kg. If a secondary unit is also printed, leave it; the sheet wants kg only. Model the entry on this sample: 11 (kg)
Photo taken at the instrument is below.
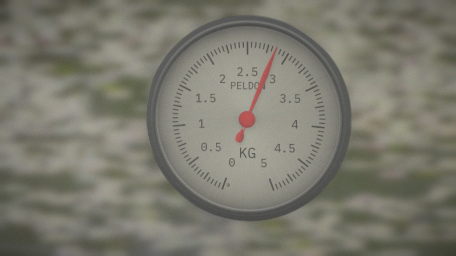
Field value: 2.85 (kg)
